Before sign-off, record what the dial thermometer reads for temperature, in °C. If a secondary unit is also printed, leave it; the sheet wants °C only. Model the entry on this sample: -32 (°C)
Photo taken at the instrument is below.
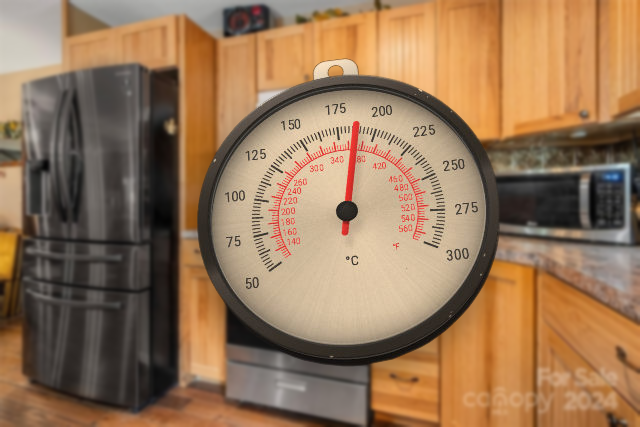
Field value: 187.5 (°C)
